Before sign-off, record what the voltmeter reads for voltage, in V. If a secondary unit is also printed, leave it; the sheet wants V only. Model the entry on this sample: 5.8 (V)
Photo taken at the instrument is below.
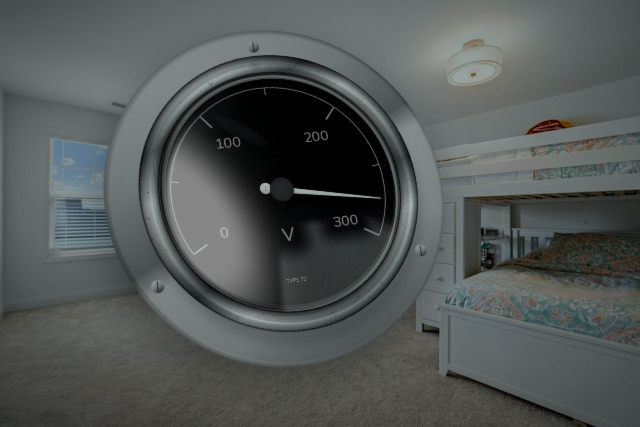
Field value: 275 (V)
